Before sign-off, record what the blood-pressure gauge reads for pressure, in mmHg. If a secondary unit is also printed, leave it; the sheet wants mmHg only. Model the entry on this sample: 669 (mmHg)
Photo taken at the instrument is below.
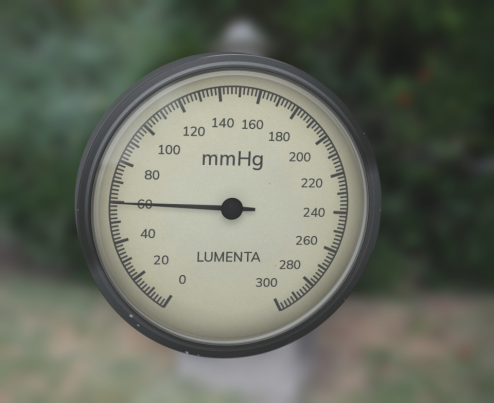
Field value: 60 (mmHg)
